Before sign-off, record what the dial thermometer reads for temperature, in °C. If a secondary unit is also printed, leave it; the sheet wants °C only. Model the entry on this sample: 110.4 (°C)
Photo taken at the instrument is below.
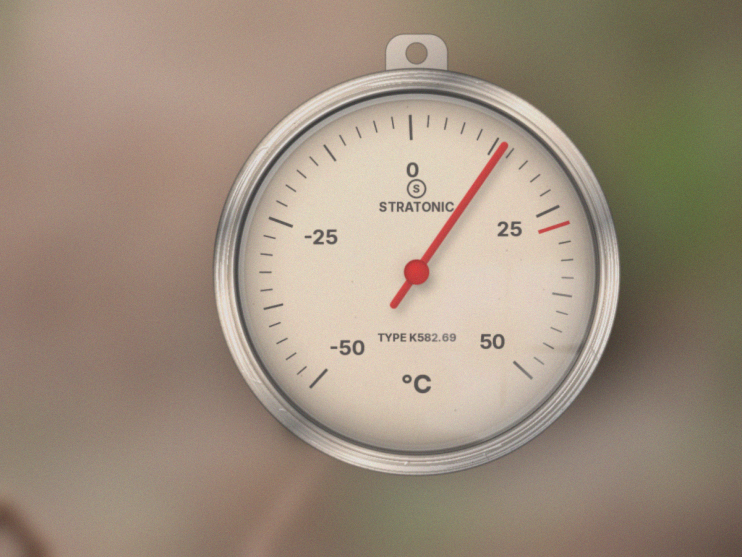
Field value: 13.75 (°C)
